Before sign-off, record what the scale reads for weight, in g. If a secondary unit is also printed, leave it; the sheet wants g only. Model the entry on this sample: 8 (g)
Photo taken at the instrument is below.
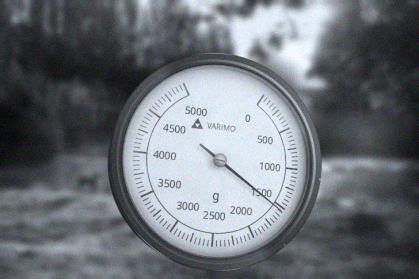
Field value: 1550 (g)
